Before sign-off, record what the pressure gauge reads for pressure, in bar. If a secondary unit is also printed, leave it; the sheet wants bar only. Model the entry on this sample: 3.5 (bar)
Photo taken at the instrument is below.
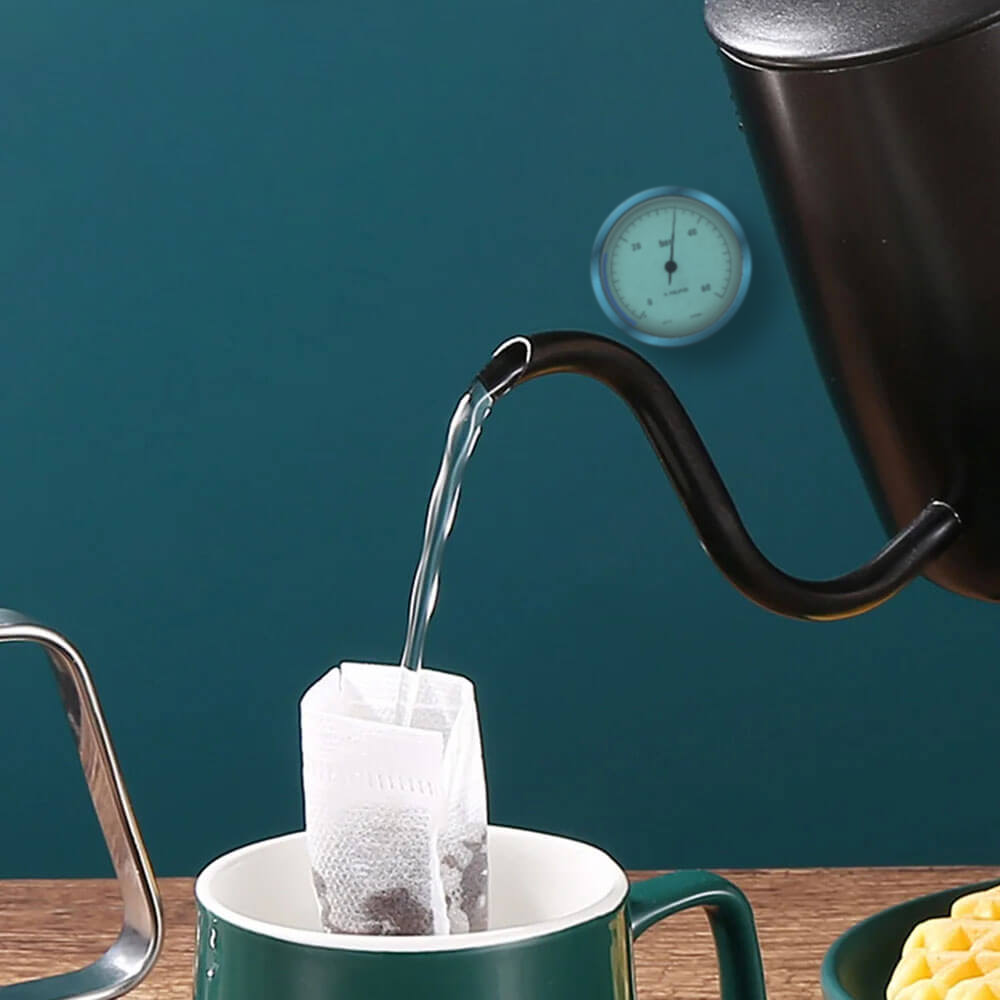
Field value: 34 (bar)
